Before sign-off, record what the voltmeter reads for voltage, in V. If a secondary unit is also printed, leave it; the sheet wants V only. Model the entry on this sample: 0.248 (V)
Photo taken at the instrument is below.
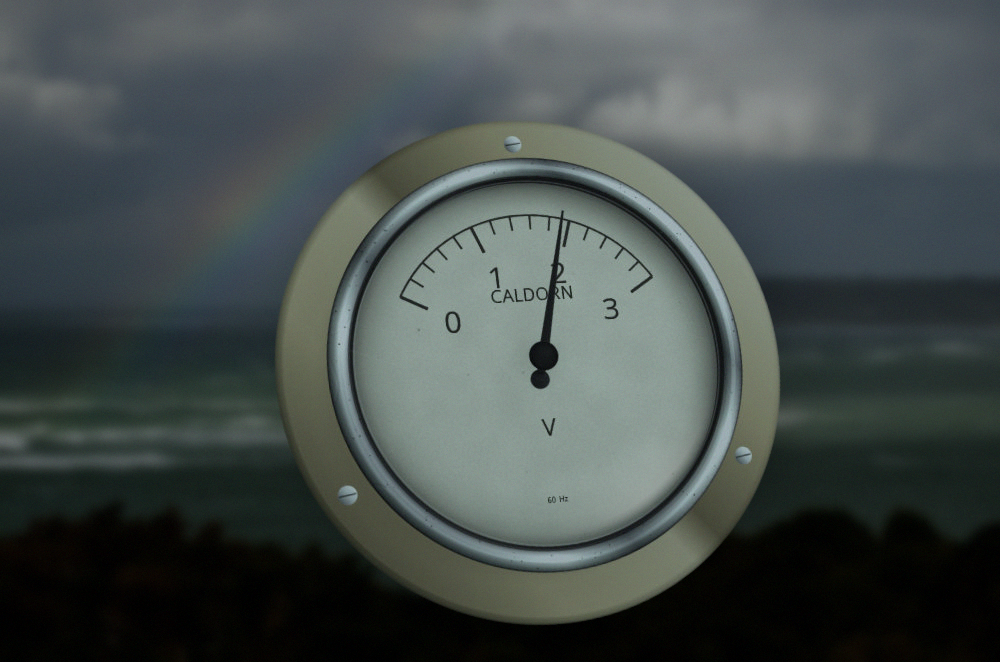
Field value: 1.9 (V)
